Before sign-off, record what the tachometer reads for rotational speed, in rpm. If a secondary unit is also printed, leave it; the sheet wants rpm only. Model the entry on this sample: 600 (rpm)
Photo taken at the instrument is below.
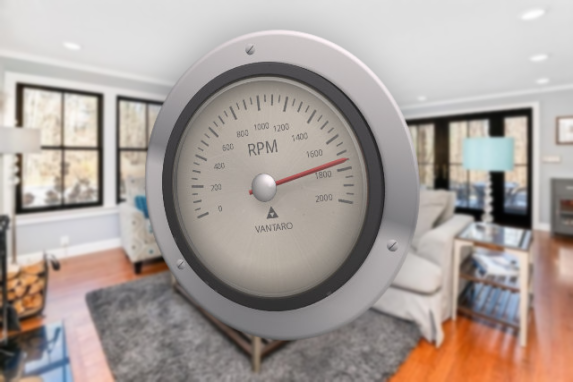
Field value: 1750 (rpm)
